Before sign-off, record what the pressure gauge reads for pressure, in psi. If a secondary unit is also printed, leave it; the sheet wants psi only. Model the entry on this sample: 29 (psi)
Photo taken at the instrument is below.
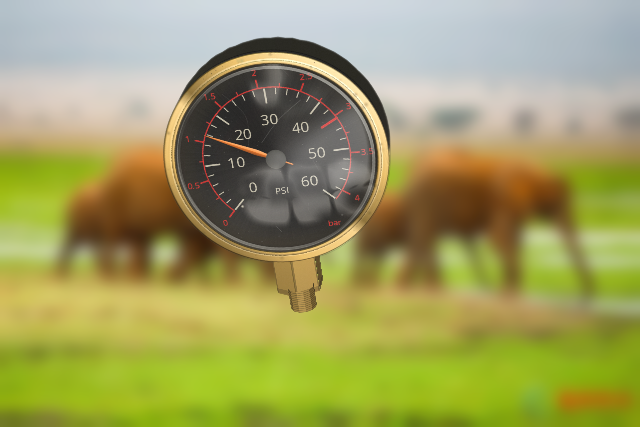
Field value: 16 (psi)
